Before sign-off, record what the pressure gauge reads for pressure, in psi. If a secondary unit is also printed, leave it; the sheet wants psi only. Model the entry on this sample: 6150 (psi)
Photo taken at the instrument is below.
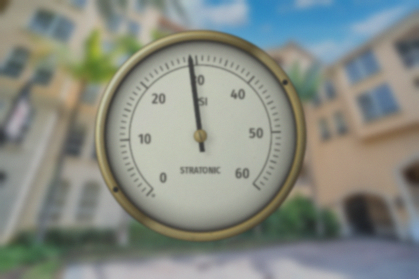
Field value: 29 (psi)
